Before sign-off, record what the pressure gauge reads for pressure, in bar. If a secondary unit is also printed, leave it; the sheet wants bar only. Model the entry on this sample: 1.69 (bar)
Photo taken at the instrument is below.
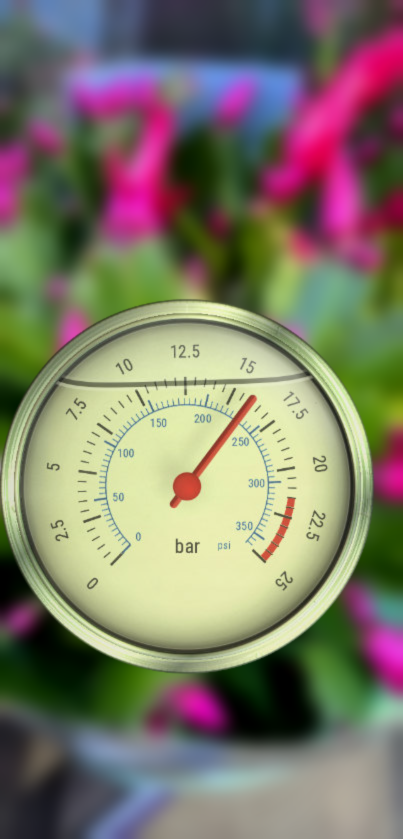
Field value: 16 (bar)
